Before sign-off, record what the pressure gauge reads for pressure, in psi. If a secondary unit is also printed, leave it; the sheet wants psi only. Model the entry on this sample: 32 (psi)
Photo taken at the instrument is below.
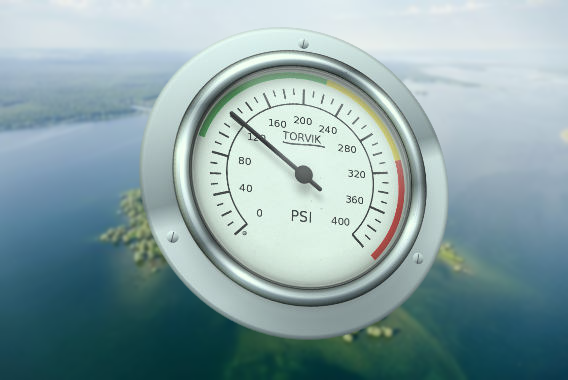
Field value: 120 (psi)
